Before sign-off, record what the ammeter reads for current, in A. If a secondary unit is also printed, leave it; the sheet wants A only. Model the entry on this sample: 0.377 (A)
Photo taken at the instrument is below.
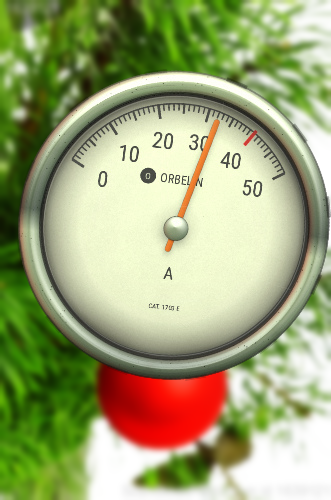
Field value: 32 (A)
